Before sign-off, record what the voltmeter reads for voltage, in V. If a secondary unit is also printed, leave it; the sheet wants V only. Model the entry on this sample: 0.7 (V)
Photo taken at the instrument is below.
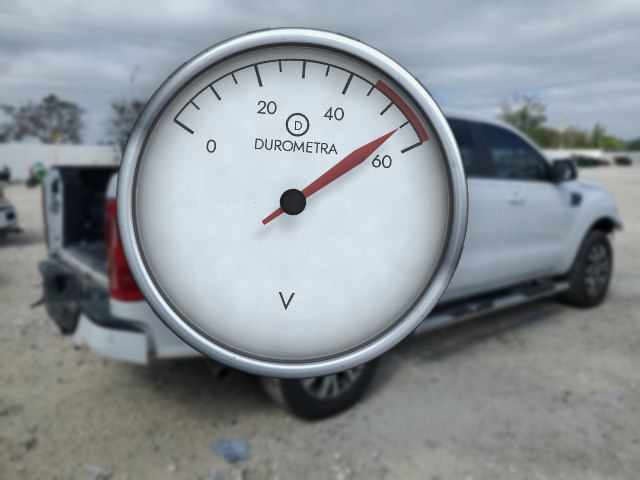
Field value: 55 (V)
